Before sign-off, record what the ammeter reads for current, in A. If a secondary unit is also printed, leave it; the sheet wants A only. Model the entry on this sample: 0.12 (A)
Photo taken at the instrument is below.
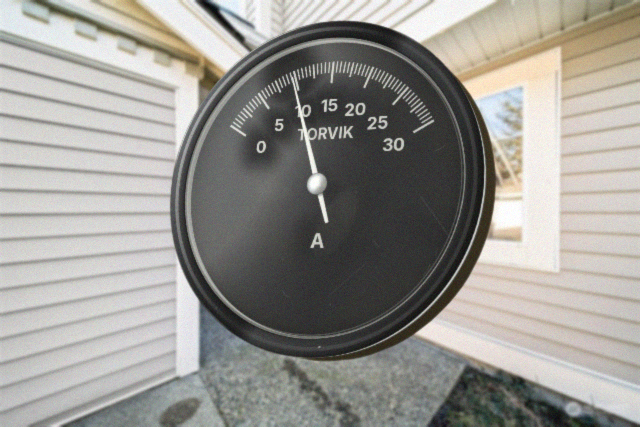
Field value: 10 (A)
